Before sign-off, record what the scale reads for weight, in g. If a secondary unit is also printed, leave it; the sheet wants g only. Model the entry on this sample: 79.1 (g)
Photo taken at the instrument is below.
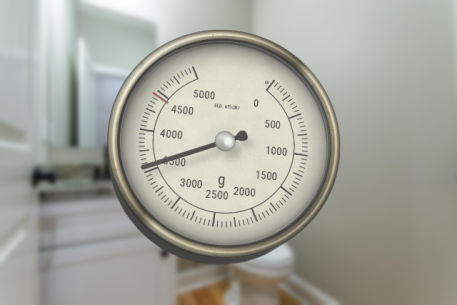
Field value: 3550 (g)
